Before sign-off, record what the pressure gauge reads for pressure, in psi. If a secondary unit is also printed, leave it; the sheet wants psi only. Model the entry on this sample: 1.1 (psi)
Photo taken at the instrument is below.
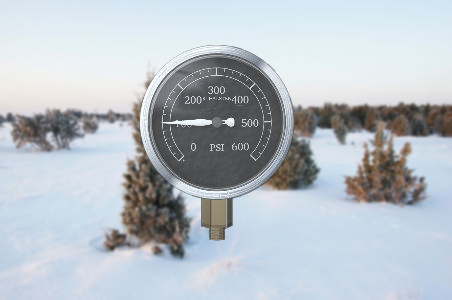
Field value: 100 (psi)
